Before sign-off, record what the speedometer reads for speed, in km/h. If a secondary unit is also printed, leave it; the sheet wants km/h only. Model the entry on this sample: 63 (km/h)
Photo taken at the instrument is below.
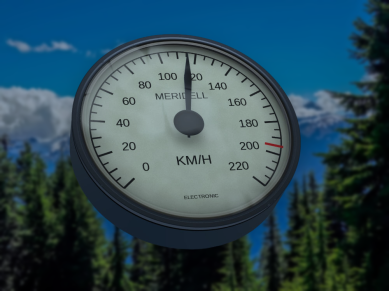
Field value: 115 (km/h)
